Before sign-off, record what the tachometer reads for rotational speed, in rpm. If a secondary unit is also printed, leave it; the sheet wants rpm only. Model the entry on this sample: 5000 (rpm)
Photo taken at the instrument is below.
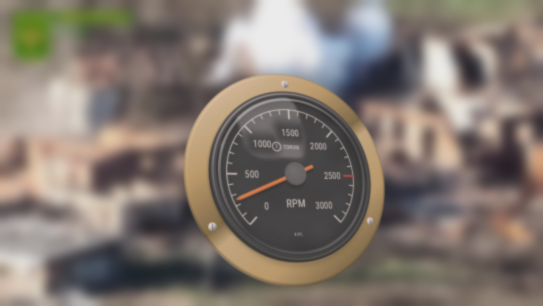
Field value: 250 (rpm)
